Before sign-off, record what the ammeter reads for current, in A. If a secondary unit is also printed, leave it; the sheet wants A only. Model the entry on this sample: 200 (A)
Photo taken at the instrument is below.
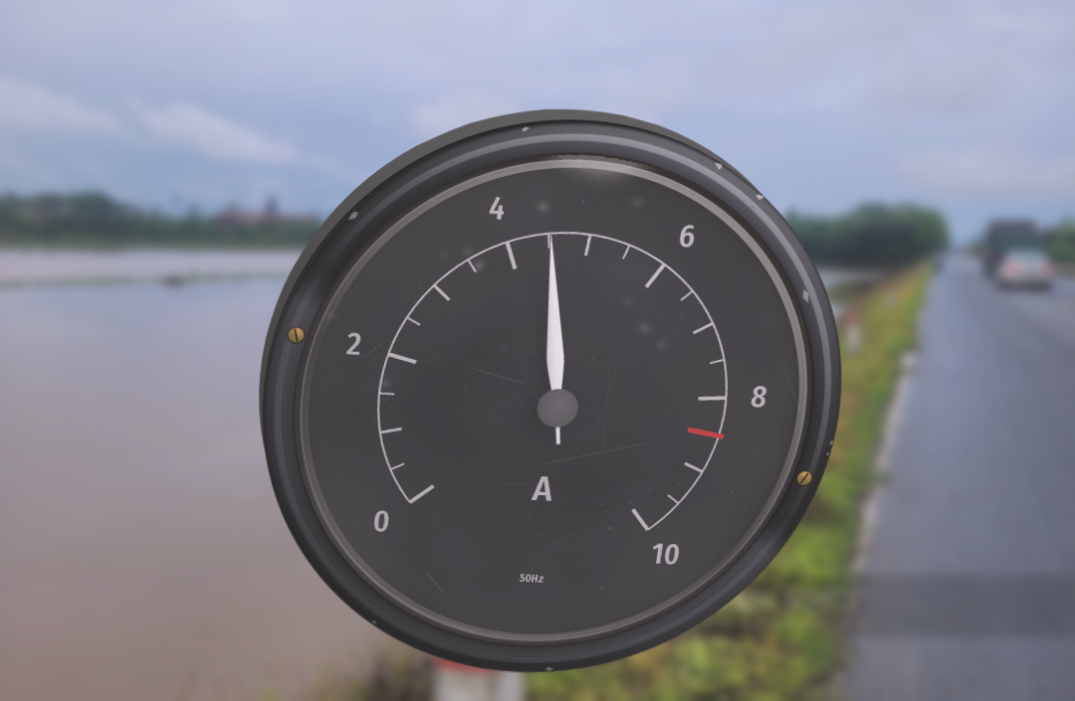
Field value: 4.5 (A)
